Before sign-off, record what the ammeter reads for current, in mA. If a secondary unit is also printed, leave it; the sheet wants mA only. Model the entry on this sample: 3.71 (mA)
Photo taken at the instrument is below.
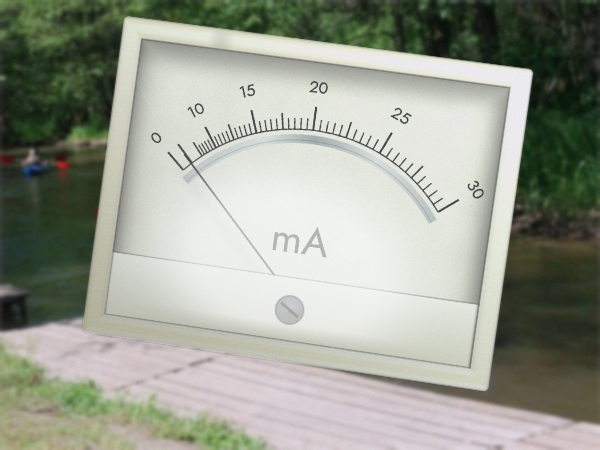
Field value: 5 (mA)
